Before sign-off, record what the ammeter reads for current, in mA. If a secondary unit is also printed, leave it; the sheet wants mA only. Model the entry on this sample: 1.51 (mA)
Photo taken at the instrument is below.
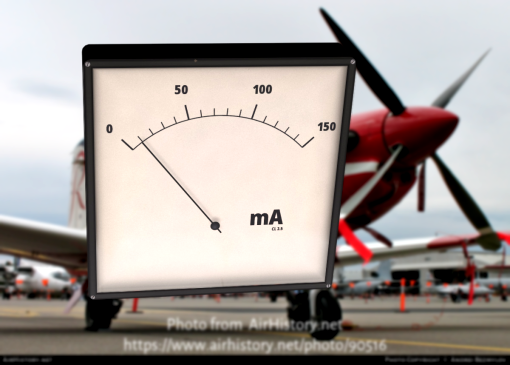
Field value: 10 (mA)
